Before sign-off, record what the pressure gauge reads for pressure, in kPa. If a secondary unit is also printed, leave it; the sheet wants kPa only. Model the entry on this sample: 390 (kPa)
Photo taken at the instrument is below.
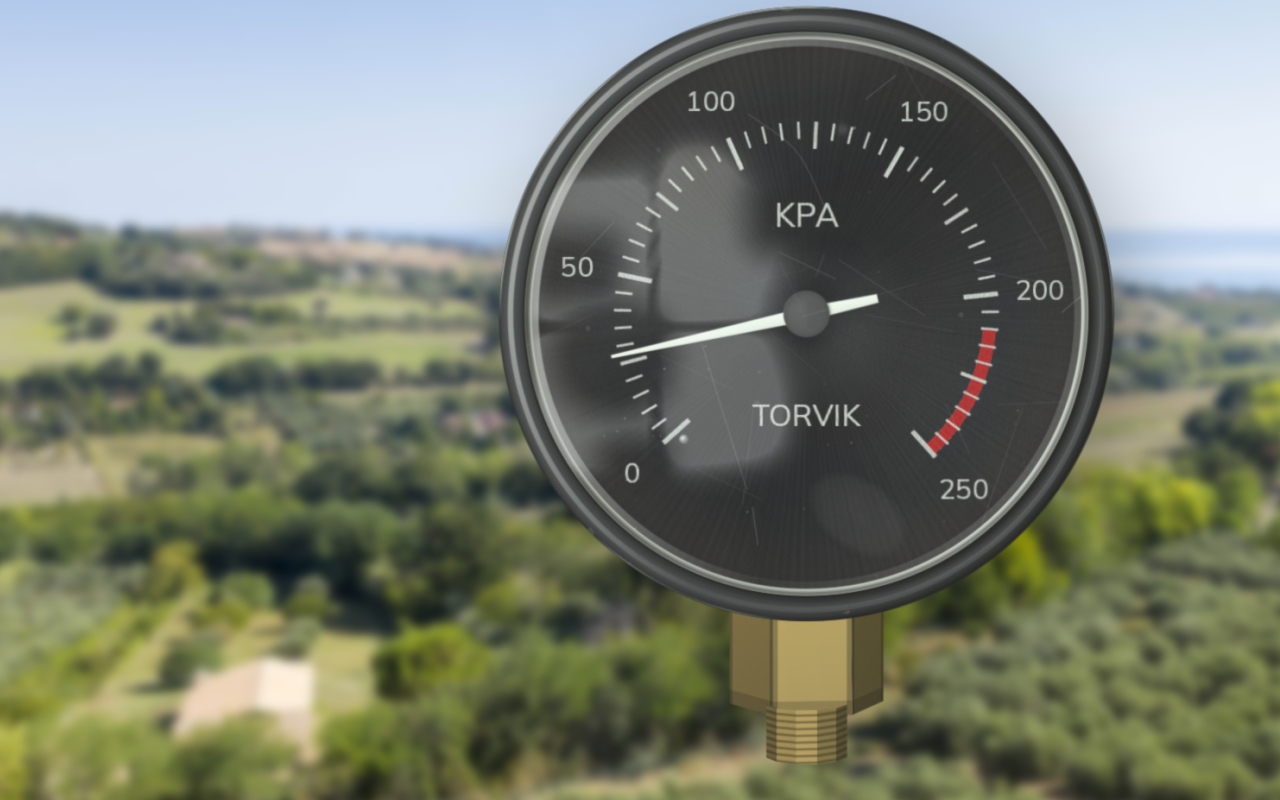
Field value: 27.5 (kPa)
